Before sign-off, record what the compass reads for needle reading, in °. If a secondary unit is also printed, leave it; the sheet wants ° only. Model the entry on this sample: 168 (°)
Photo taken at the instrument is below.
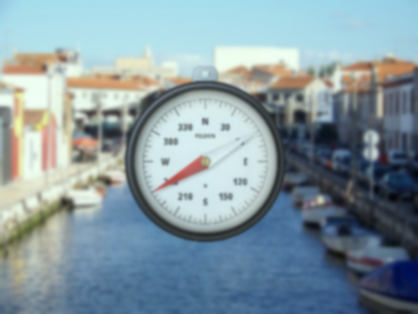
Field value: 240 (°)
